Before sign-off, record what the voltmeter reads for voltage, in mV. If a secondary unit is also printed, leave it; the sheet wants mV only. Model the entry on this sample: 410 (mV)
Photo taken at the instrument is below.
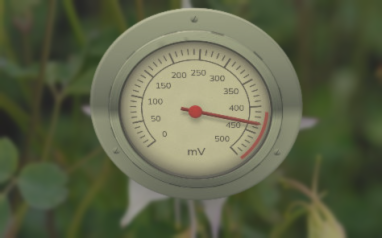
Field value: 430 (mV)
